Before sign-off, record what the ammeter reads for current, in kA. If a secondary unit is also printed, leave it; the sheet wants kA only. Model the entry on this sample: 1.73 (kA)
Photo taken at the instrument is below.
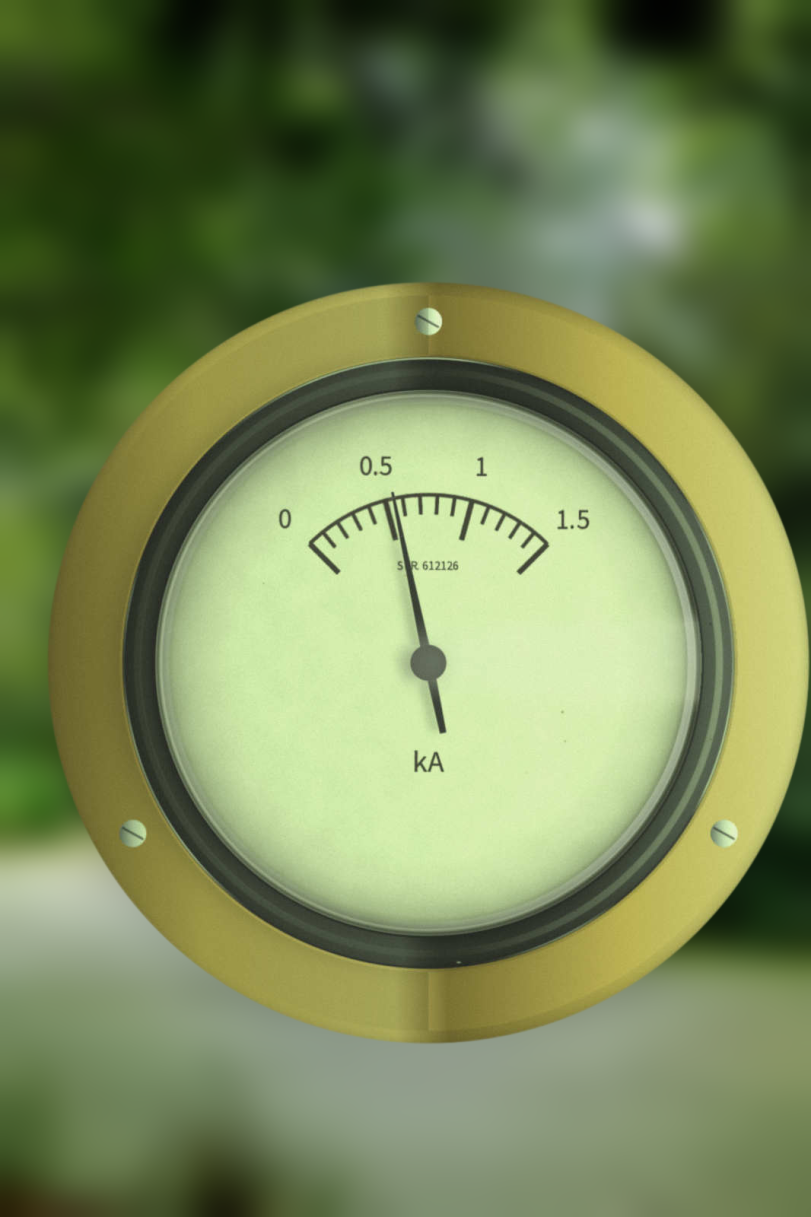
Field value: 0.55 (kA)
